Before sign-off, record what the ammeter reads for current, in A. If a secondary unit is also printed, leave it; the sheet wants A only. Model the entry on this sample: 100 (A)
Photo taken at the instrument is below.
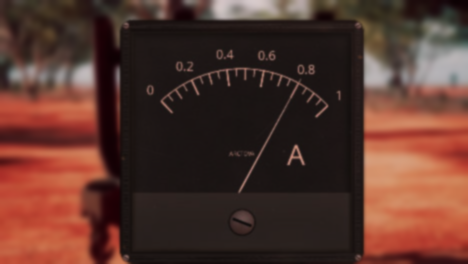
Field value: 0.8 (A)
